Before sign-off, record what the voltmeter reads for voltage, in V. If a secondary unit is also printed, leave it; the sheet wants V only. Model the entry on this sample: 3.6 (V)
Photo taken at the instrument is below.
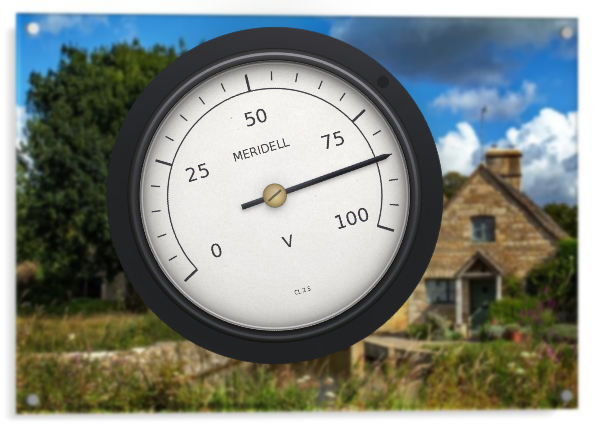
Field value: 85 (V)
